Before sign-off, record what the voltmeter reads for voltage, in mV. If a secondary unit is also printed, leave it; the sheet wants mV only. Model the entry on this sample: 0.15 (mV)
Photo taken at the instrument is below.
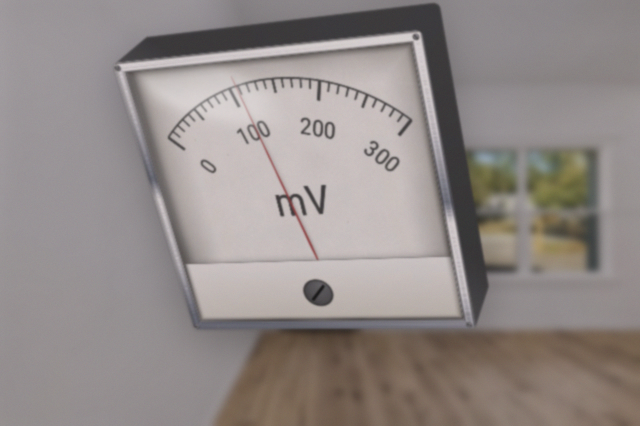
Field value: 110 (mV)
